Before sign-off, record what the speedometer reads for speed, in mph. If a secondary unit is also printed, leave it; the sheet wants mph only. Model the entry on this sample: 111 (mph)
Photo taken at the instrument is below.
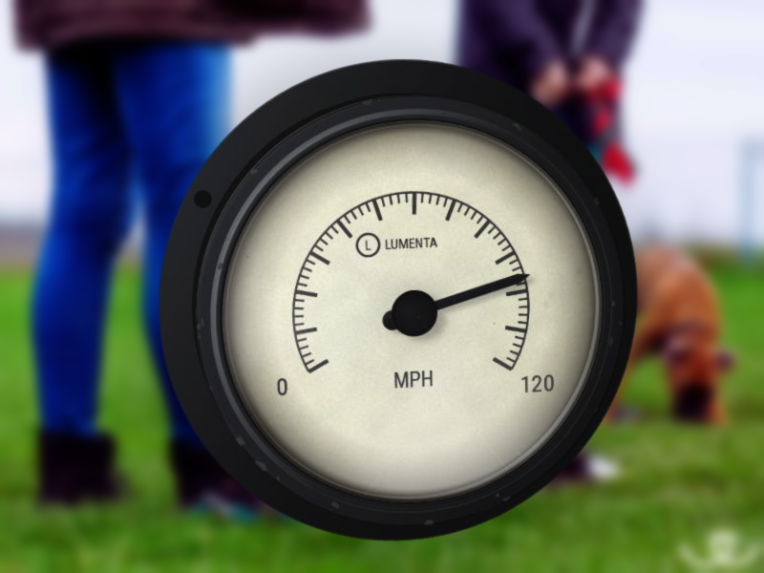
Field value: 96 (mph)
